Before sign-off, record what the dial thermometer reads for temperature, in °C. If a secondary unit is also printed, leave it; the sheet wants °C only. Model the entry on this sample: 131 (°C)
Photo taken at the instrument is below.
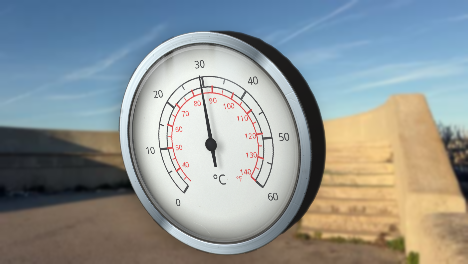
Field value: 30 (°C)
